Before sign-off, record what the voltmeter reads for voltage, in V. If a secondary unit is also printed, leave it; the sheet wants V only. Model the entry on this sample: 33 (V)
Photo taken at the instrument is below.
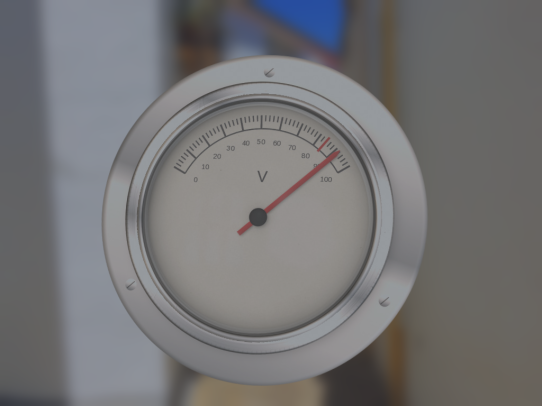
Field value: 92 (V)
